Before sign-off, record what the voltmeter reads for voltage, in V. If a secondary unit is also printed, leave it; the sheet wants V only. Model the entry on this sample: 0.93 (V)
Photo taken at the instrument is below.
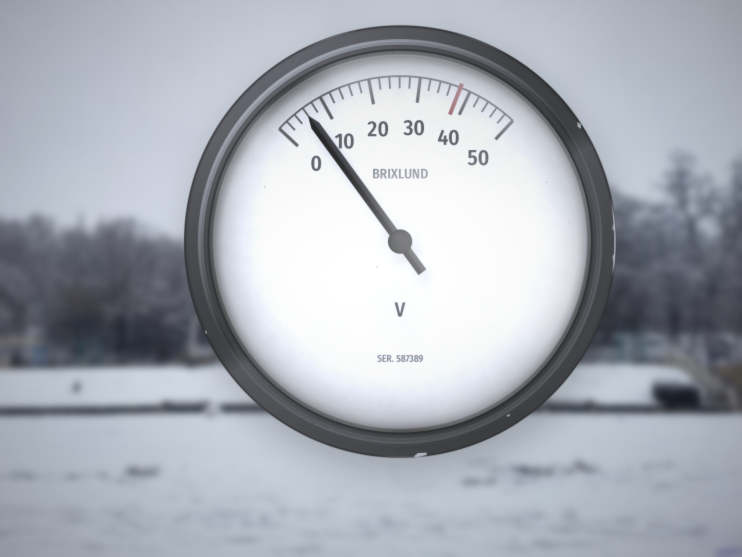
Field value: 6 (V)
